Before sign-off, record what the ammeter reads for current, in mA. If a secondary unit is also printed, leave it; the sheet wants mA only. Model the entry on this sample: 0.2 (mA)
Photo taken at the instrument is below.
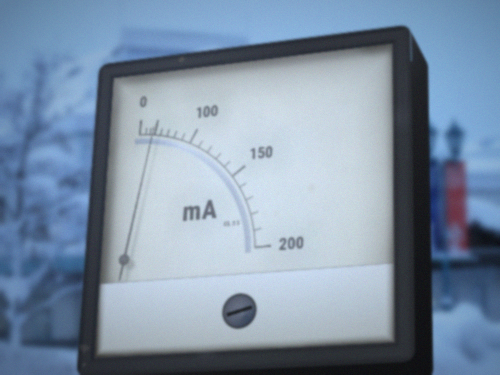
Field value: 50 (mA)
